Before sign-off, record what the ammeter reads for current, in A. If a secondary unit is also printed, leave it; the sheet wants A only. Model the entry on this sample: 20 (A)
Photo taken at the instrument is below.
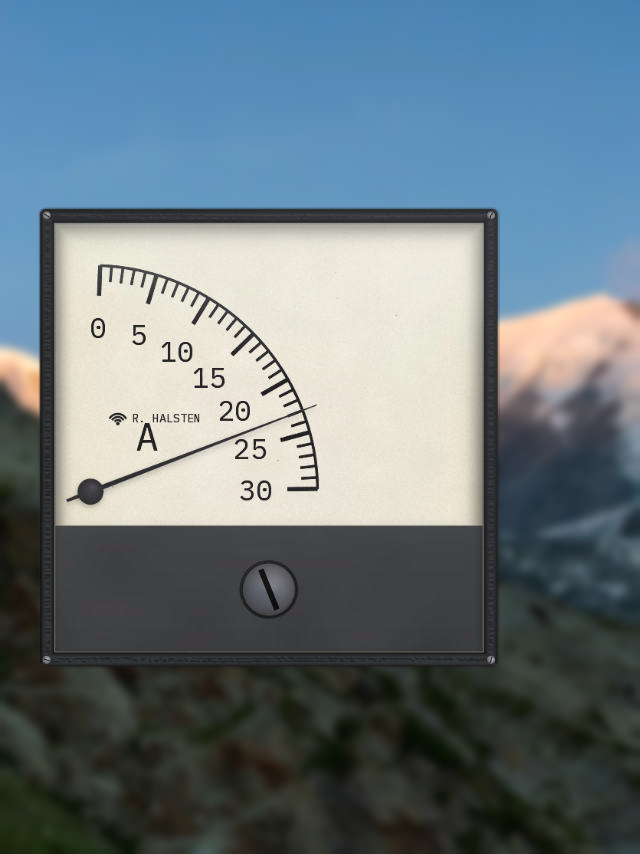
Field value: 23 (A)
